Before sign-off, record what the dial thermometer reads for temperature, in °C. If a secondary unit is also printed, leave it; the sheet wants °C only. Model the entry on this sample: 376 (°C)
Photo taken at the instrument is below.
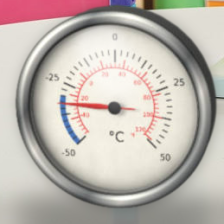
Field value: -32.5 (°C)
